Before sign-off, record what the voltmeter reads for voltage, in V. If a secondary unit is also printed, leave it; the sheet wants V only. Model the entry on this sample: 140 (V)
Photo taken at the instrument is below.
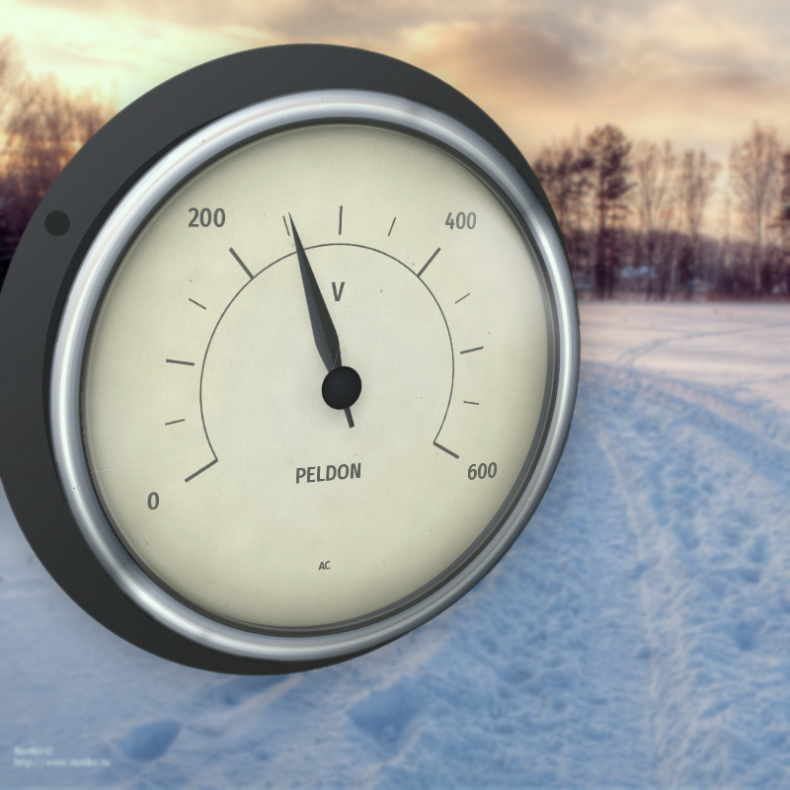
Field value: 250 (V)
